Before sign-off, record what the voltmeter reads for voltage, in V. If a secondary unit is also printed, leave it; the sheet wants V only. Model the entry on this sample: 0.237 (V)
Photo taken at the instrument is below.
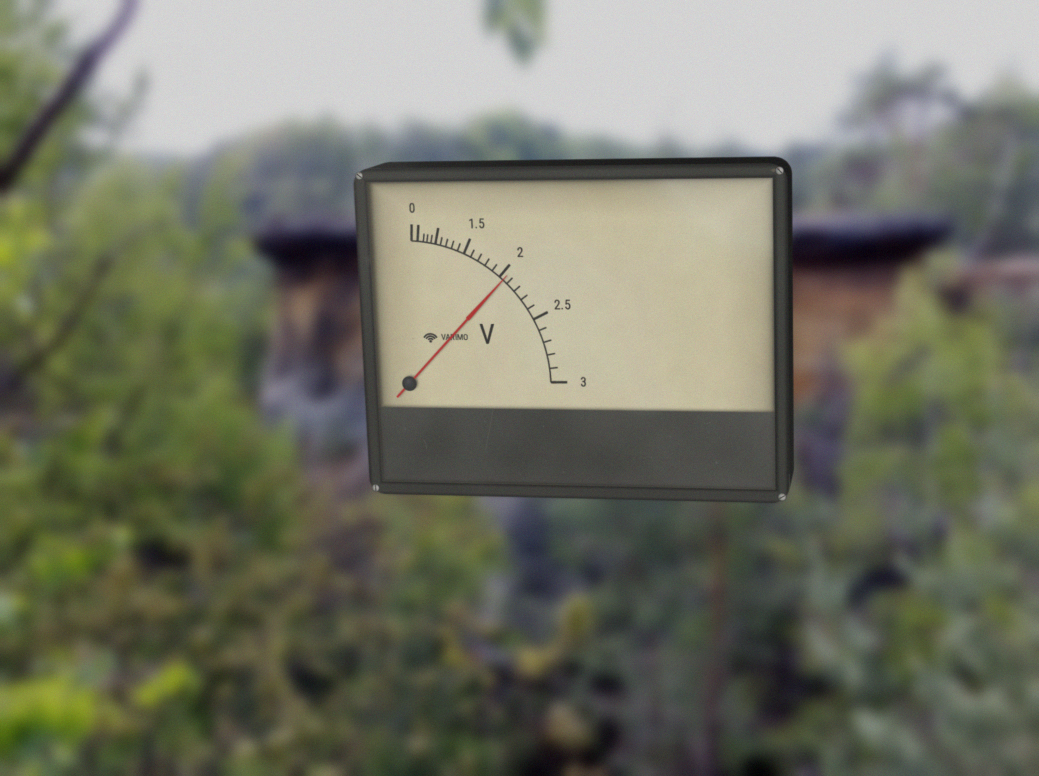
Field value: 2.05 (V)
